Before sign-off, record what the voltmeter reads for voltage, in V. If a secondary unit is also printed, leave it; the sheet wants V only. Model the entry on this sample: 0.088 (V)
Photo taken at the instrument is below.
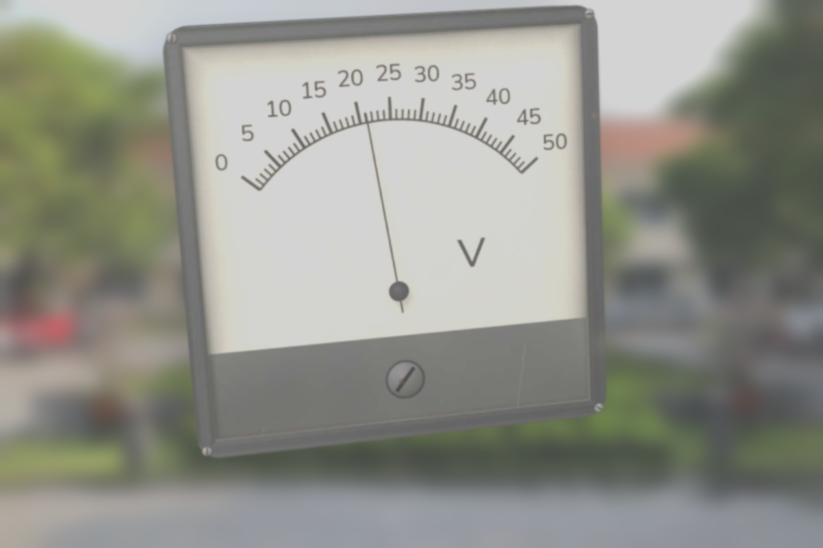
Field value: 21 (V)
